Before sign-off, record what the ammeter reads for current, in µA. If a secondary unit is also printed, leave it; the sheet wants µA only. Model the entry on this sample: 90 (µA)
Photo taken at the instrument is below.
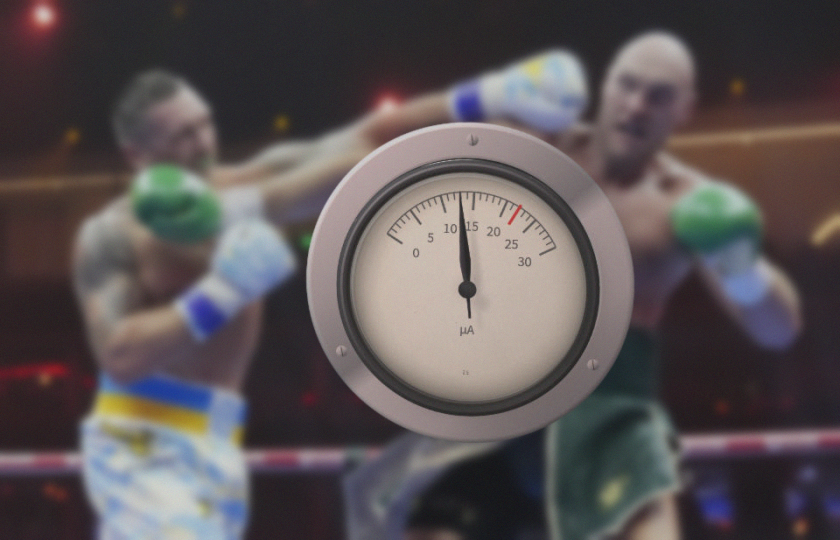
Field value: 13 (µA)
